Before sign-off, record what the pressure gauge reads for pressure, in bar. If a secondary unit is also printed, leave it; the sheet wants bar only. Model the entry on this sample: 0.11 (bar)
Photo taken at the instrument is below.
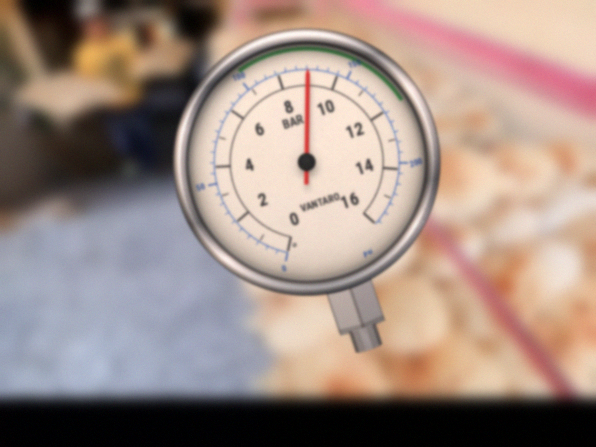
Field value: 9 (bar)
